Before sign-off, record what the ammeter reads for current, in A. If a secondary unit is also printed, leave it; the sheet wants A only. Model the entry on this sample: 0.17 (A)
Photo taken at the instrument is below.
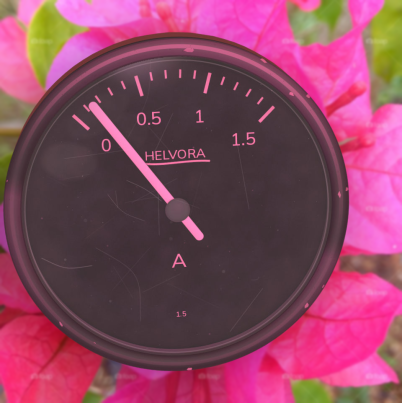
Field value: 0.15 (A)
